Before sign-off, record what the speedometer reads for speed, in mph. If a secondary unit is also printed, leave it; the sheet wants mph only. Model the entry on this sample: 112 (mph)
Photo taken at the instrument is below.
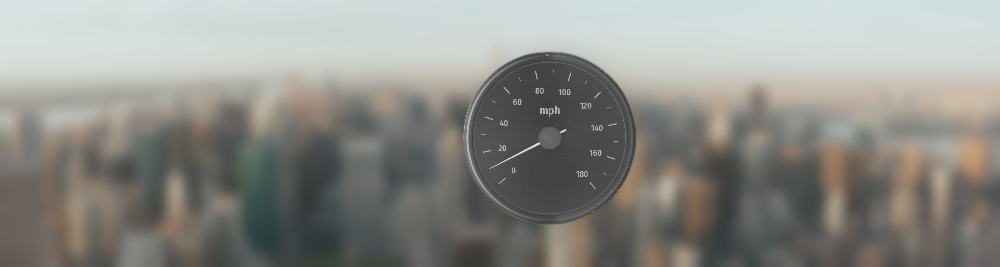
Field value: 10 (mph)
